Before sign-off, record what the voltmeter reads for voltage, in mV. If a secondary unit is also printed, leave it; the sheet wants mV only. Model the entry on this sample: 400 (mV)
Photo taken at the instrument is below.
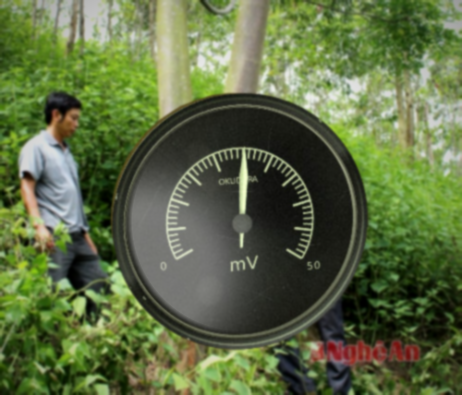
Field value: 25 (mV)
